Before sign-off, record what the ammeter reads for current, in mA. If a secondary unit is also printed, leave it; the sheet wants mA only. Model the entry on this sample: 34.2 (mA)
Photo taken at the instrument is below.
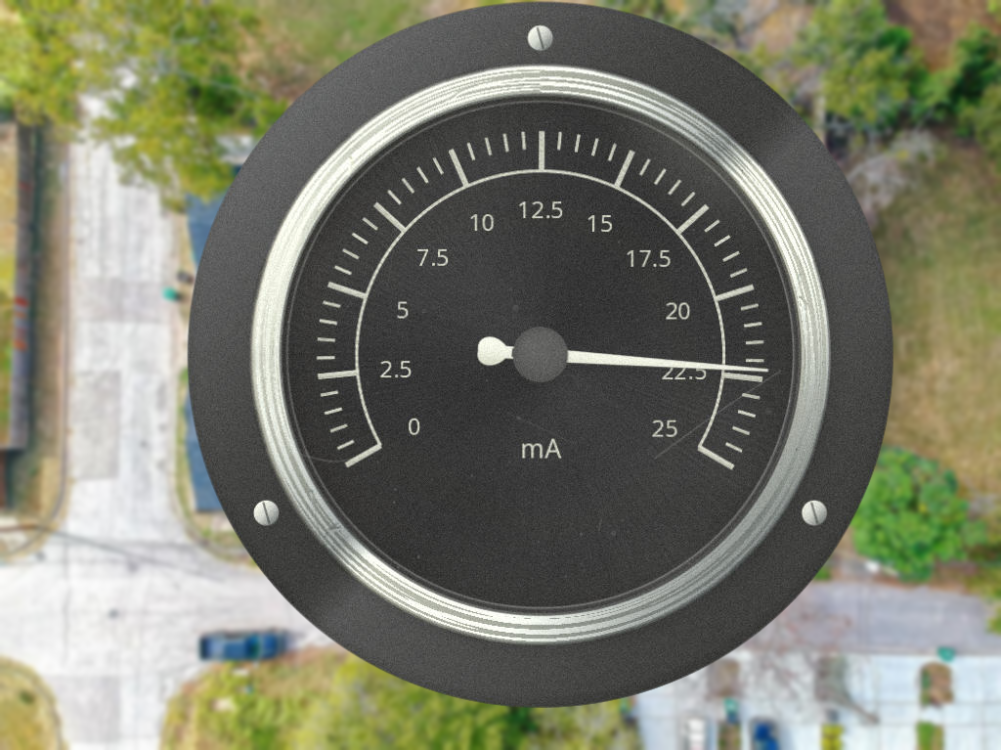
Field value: 22.25 (mA)
